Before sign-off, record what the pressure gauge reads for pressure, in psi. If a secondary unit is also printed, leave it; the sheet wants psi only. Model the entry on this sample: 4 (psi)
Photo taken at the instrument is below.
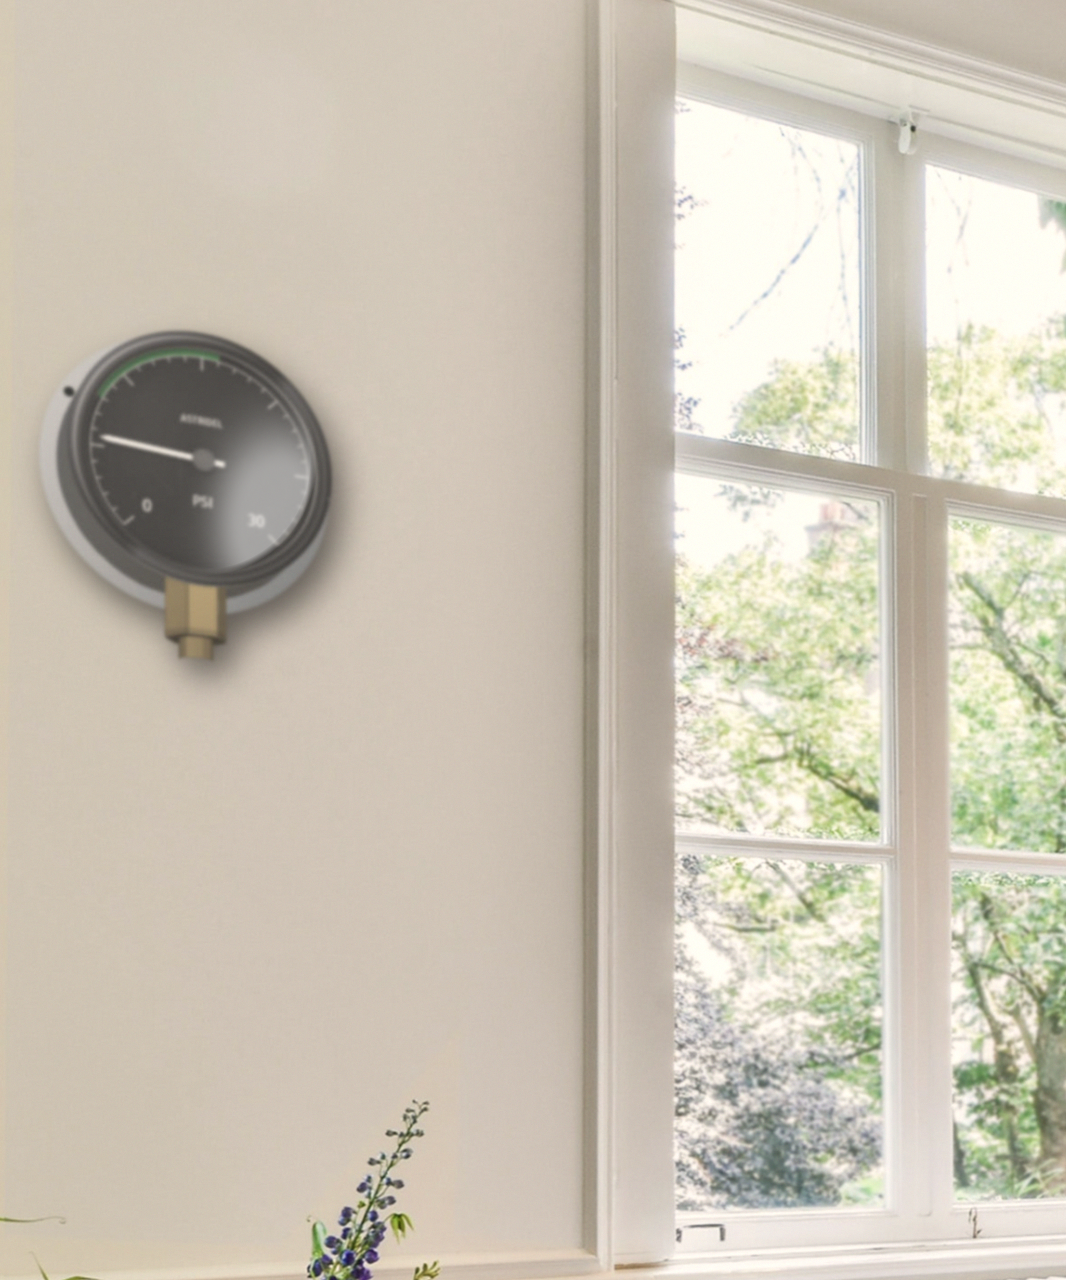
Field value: 5.5 (psi)
